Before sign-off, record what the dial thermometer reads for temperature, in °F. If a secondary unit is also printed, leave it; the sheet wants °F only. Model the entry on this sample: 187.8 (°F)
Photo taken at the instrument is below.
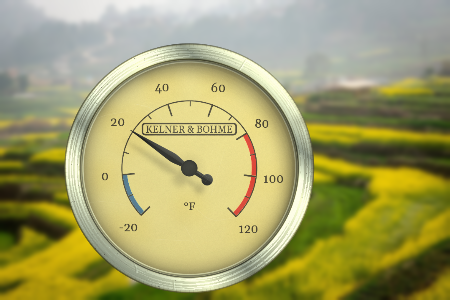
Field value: 20 (°F)
